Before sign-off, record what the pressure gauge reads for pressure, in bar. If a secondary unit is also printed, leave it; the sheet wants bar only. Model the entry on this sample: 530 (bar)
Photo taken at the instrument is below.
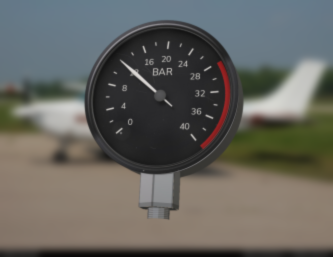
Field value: 12 (bar)
